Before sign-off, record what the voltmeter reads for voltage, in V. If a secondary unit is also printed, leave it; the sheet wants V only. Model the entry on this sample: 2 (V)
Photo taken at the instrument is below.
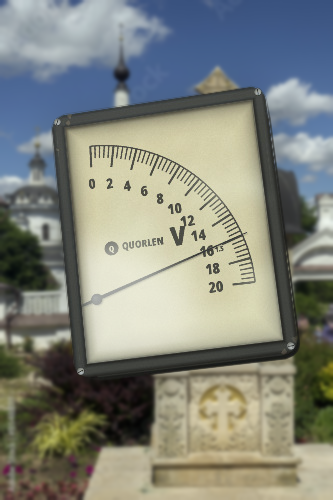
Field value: 16 (V)
